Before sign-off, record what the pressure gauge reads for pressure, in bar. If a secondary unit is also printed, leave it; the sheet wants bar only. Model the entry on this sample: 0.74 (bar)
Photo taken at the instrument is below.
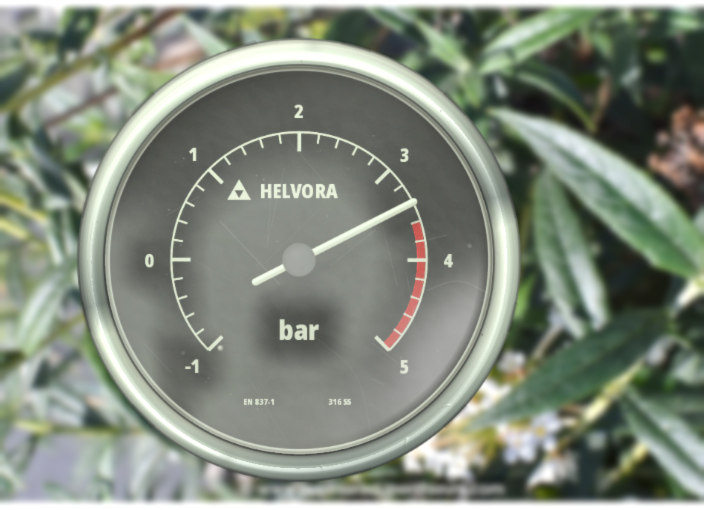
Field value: 3.4 (bar)
